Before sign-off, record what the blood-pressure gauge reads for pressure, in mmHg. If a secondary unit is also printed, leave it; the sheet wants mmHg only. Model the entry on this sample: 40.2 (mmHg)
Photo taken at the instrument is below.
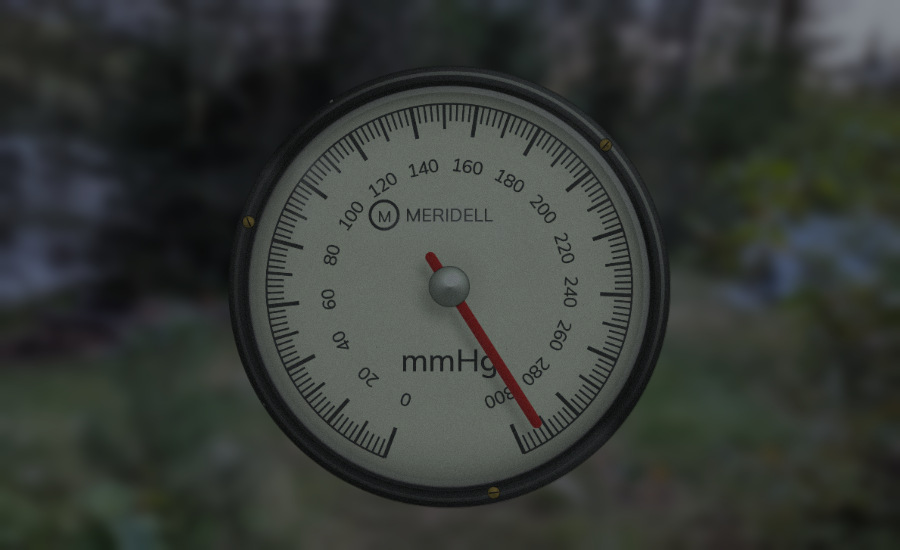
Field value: 292 (mmHg)
